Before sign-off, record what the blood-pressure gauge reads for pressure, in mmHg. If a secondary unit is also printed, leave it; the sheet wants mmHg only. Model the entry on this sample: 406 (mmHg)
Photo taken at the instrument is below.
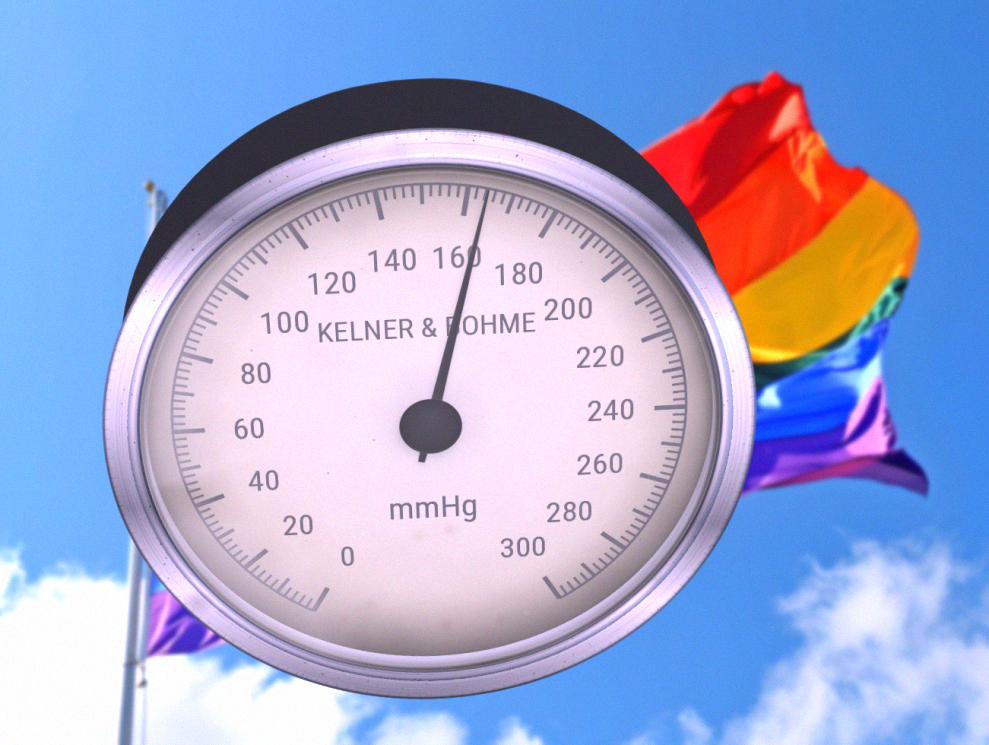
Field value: 164 (mmHg)
